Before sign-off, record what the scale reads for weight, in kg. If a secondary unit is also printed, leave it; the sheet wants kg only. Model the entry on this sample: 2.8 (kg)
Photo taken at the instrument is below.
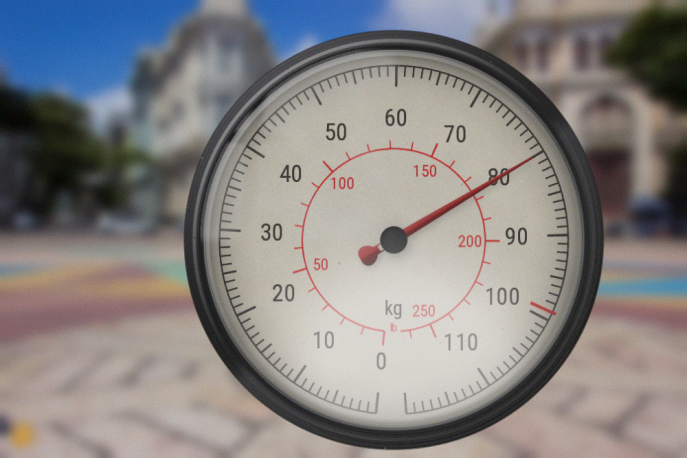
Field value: 80 (kg)
